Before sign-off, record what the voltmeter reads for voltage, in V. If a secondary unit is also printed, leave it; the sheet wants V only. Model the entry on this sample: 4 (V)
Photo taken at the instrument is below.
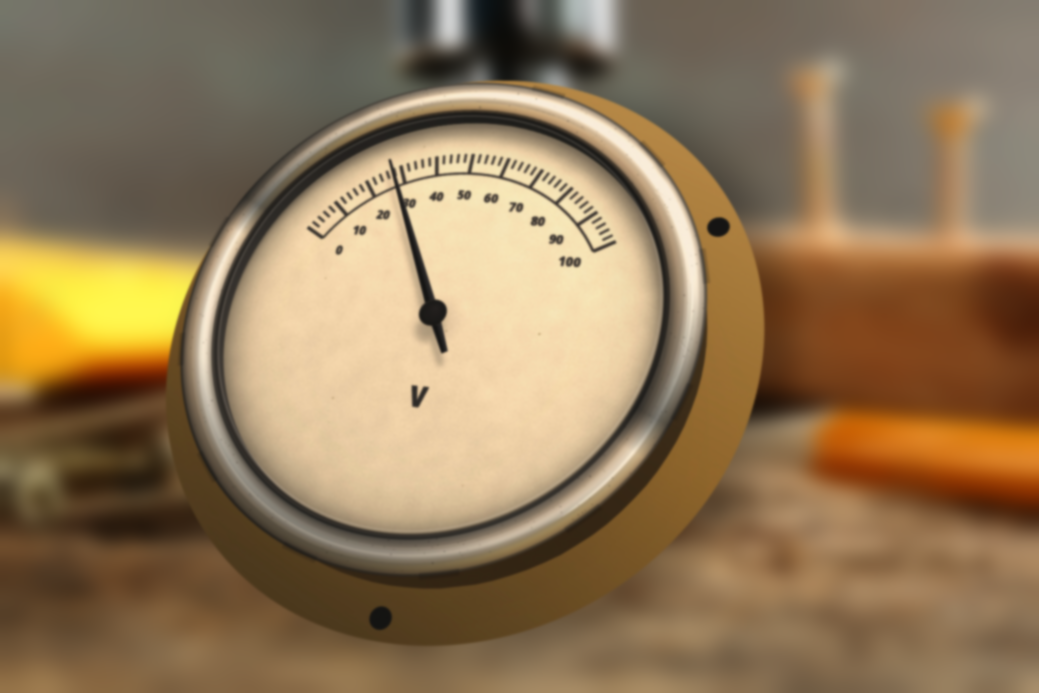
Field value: 28 (V)
